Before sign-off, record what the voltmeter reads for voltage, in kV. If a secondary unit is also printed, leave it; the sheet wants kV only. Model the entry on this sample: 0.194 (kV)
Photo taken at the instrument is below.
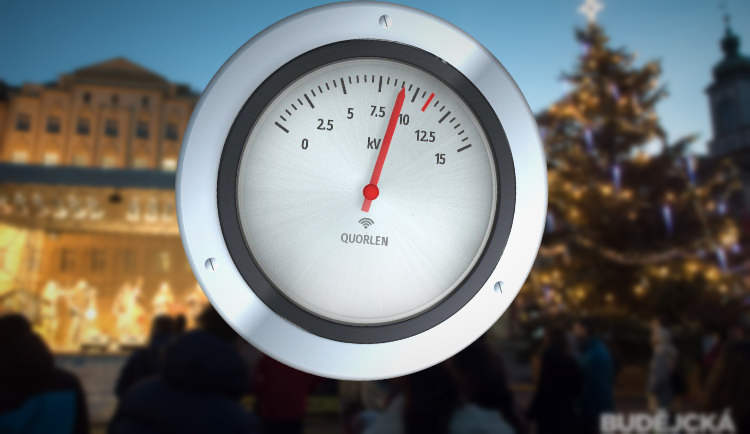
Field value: 9 (kV)
